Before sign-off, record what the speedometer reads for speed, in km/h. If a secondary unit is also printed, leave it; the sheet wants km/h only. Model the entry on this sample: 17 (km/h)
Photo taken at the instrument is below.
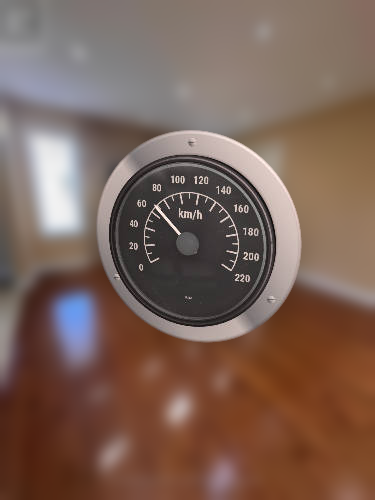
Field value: 70 (km/h)
